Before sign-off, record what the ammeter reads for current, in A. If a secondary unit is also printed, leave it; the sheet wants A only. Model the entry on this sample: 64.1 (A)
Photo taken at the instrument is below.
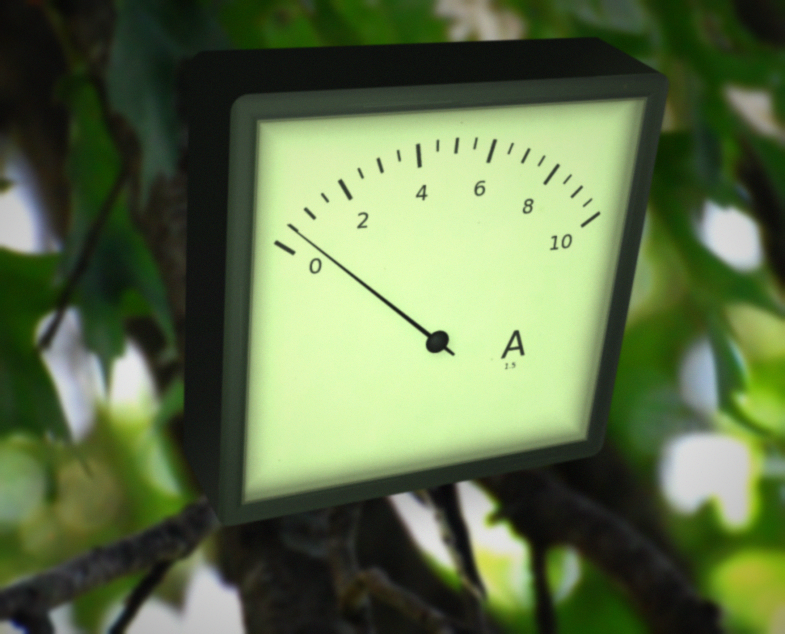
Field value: 0.5 (A)
